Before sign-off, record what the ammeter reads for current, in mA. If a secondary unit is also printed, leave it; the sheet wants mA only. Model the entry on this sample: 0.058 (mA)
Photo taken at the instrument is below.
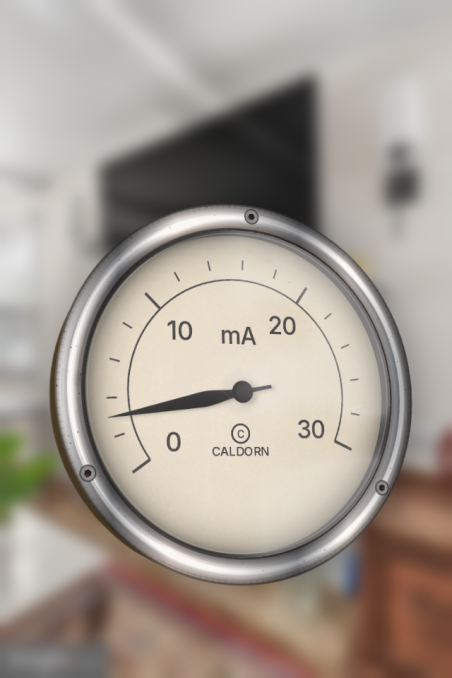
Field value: 3 (mA)
